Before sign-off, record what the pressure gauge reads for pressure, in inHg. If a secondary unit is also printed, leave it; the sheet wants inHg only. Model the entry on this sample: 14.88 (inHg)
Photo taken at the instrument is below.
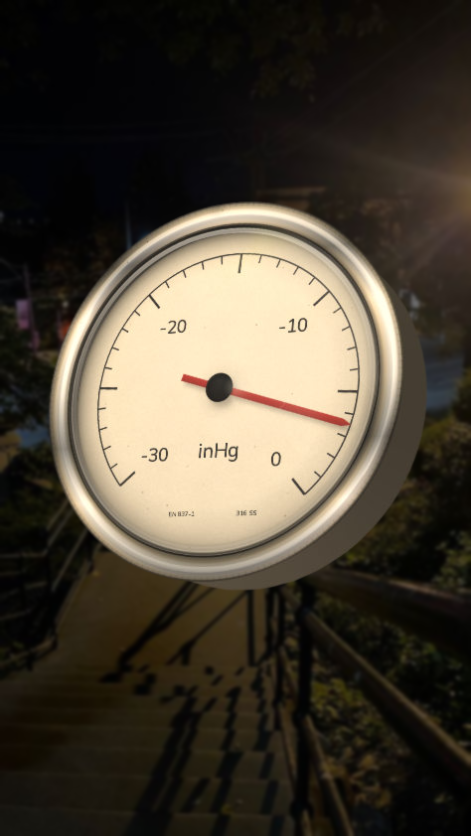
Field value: -3.5 (inHg)
